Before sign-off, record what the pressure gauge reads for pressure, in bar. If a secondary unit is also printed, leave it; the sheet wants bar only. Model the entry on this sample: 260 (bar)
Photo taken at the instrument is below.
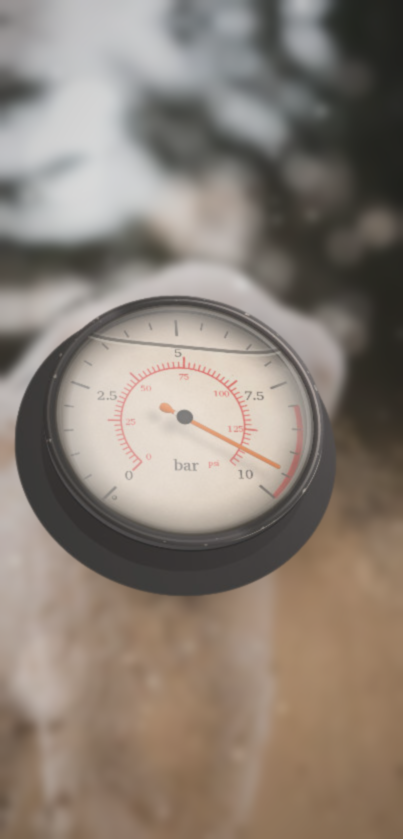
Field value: 9.5 (bar)
